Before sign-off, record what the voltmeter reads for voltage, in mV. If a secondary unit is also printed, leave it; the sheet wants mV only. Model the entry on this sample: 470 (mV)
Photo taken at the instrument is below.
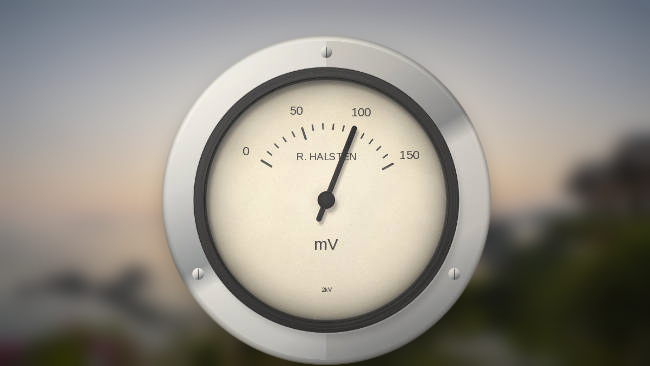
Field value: 100 (mV)
